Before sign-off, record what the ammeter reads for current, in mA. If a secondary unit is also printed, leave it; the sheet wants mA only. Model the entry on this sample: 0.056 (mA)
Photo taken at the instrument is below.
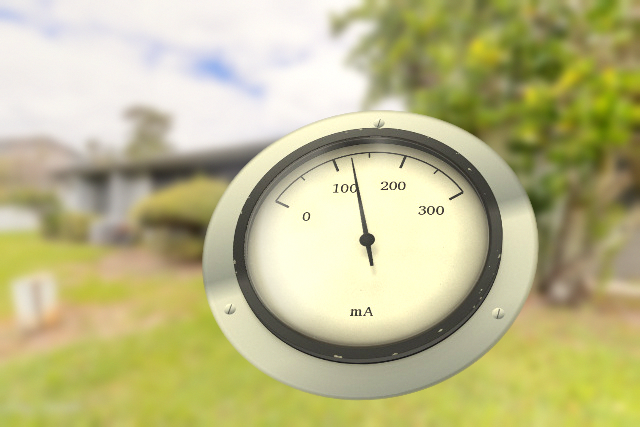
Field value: 125 (mA)
